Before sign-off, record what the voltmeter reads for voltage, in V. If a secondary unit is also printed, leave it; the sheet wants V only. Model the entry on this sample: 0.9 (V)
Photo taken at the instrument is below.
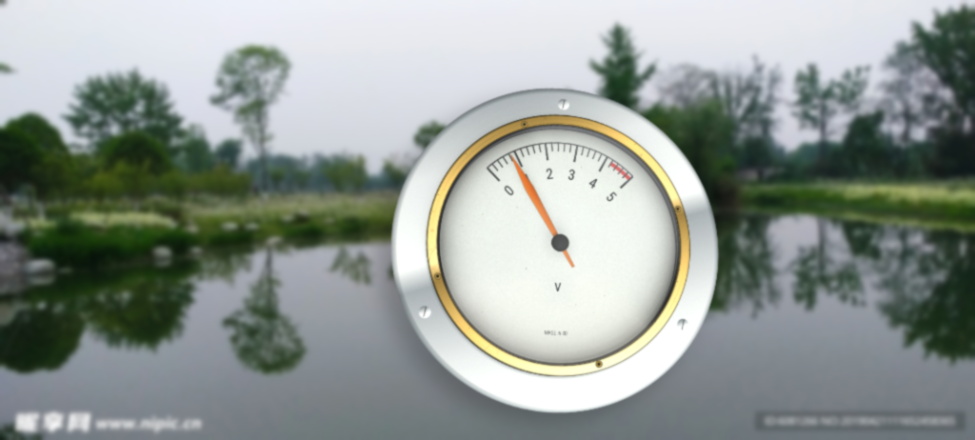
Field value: 0.8 (V)
